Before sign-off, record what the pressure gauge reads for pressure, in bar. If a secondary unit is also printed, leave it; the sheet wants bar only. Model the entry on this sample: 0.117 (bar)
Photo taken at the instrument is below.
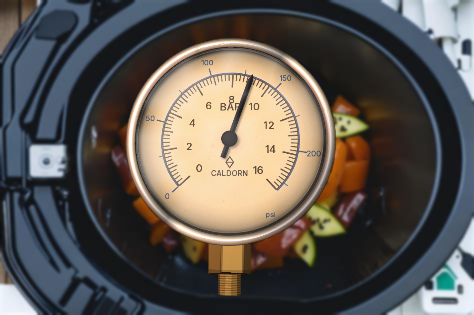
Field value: 9 (bar)
